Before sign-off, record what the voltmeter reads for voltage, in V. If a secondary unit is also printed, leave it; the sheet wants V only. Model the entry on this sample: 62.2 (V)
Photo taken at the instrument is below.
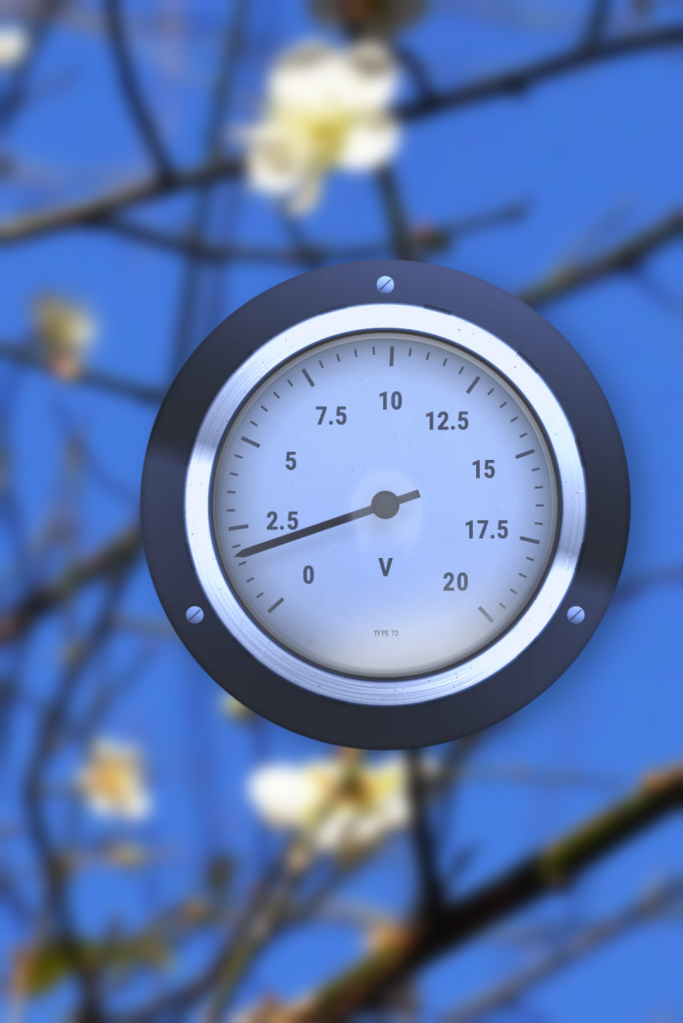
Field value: 1.75 (V)
